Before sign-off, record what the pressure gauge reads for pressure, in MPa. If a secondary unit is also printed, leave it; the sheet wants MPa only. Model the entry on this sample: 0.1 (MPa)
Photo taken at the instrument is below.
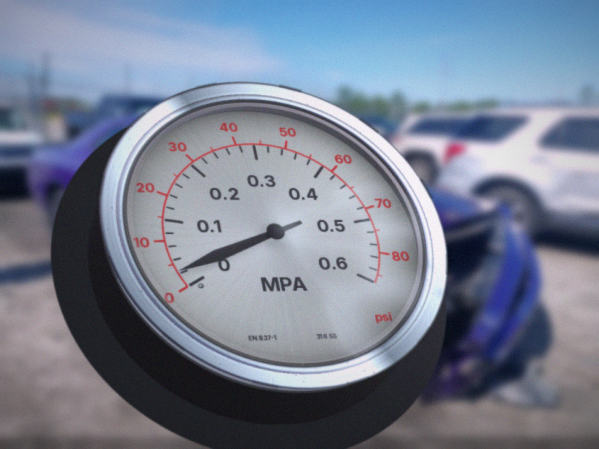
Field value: 0.02 (MPa)
